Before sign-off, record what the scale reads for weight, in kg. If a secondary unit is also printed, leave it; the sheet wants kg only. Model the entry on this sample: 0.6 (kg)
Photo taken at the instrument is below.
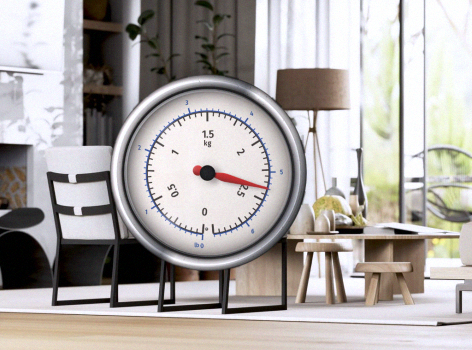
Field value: 2.4 (kg)
